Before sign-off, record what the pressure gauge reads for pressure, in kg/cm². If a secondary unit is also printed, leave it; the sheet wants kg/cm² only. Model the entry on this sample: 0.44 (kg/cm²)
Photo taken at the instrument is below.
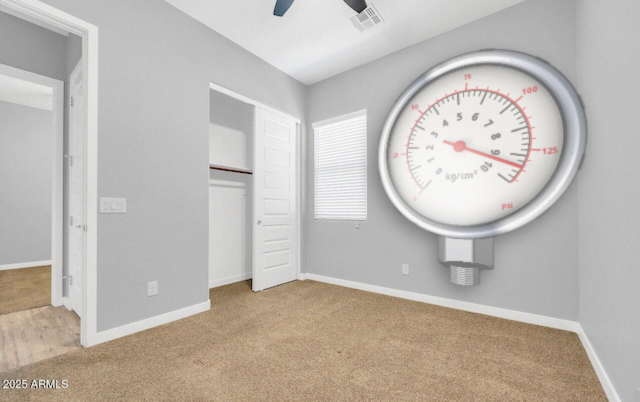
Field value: 9.4 (kg/cm²)
